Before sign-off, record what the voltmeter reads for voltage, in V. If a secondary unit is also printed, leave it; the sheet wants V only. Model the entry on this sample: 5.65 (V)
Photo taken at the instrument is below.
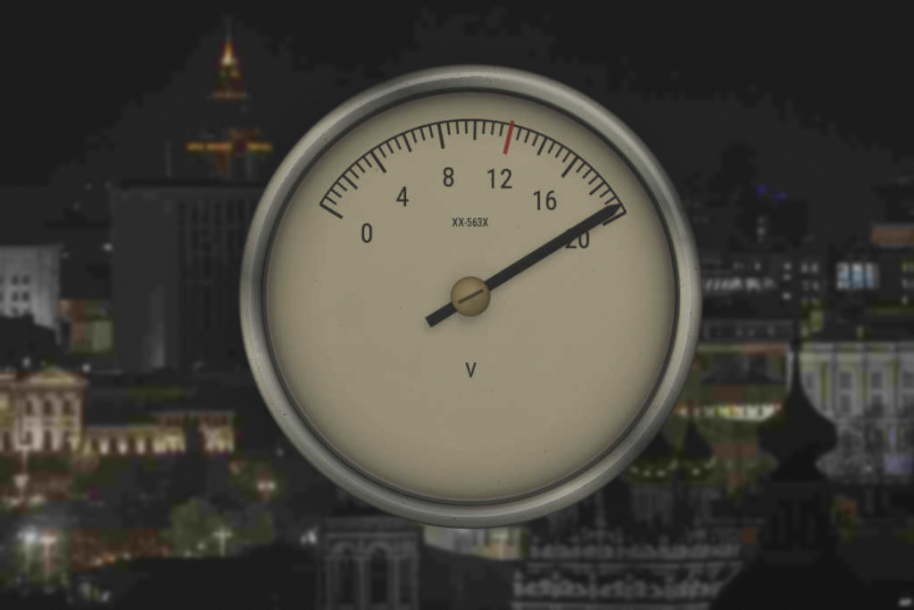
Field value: 19.5 (V)
